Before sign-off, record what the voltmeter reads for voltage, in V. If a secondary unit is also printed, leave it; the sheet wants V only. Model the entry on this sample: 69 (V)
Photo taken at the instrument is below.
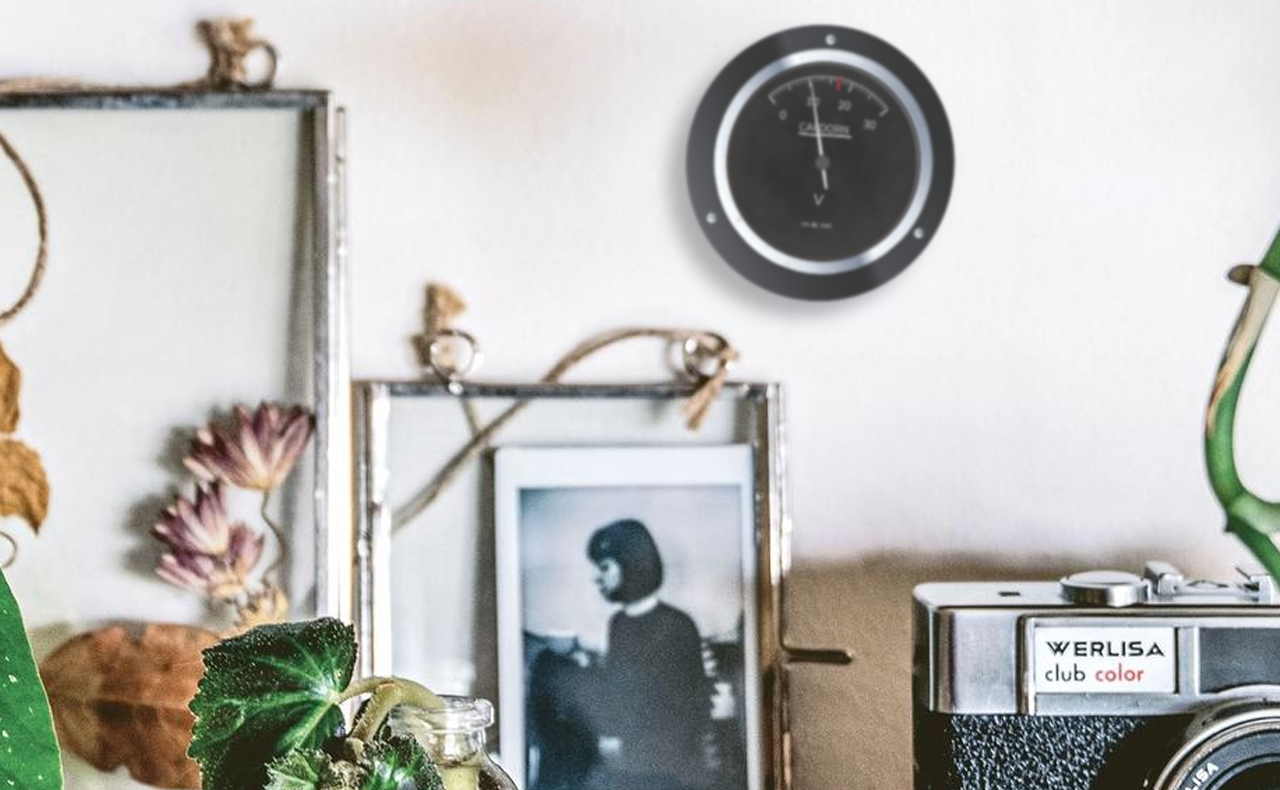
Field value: 10 (V)
